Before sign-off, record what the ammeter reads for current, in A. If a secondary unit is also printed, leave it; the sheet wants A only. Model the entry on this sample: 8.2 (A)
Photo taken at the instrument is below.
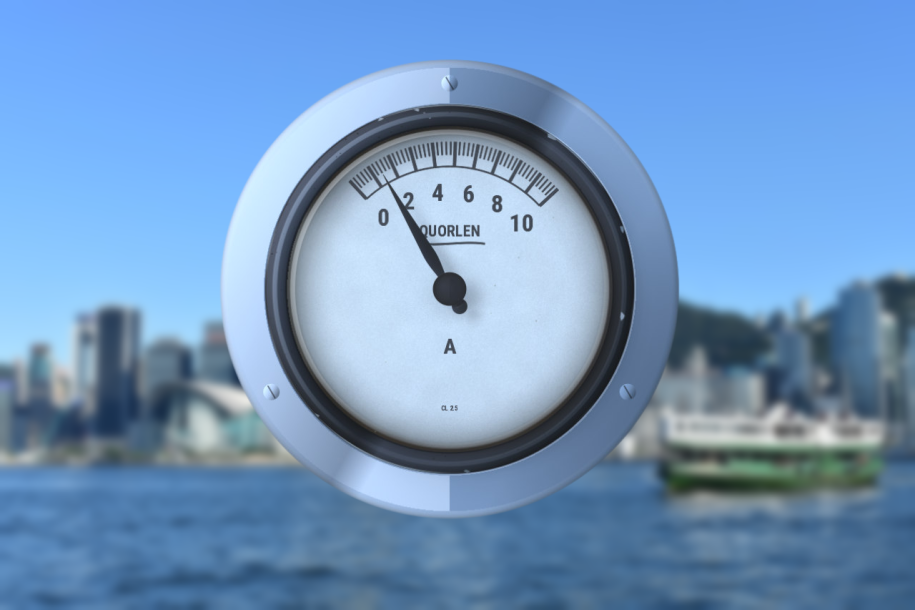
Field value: 1.4 (A)
